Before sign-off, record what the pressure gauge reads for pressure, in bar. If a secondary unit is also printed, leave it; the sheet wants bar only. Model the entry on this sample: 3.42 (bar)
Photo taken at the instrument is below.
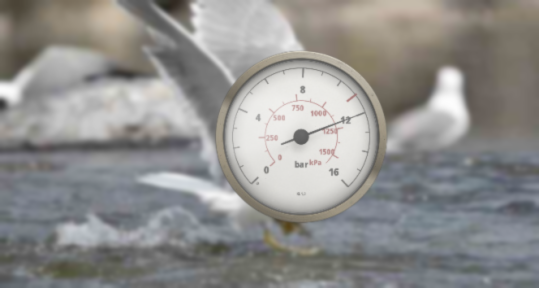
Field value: 12 (bar)
